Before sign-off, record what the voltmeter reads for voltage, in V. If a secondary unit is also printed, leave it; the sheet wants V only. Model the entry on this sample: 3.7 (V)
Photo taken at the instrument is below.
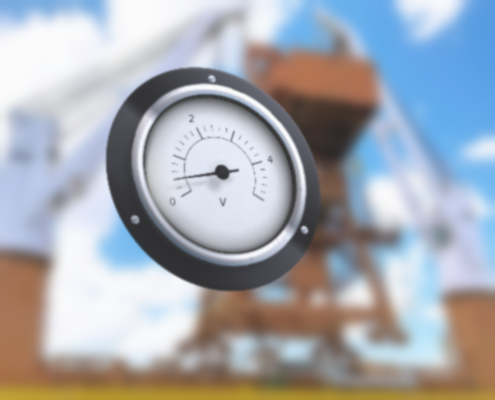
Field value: 0.4 (V)
